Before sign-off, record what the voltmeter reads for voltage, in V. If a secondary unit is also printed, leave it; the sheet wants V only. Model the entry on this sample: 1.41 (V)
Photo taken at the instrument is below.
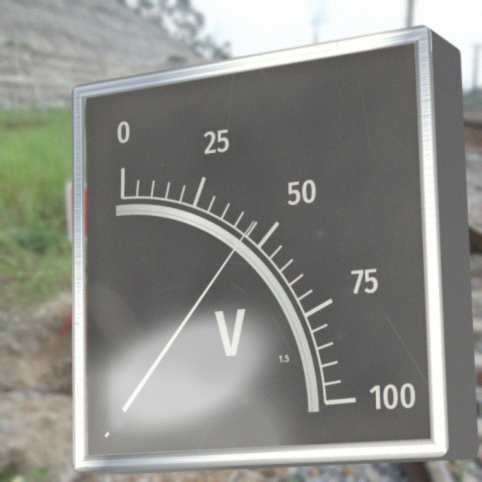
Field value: 45 (V)
